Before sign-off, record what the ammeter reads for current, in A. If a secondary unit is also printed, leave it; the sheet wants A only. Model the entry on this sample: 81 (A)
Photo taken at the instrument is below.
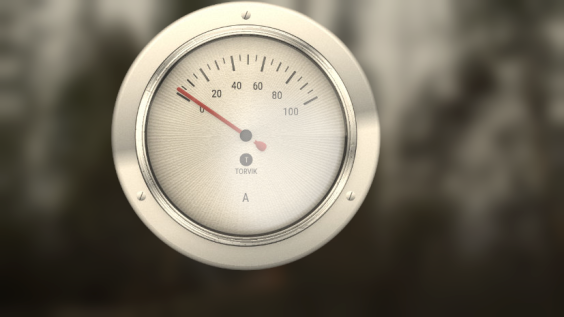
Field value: 2.5 (A)
